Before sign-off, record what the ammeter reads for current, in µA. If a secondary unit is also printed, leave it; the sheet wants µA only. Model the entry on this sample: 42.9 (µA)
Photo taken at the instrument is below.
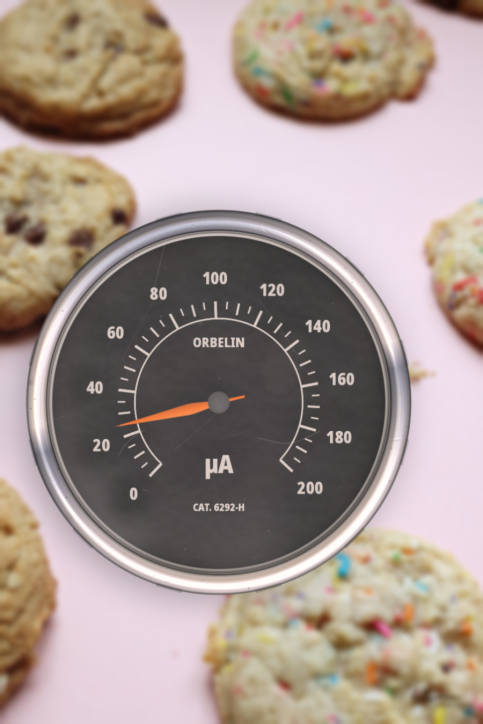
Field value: 25 (µA)
